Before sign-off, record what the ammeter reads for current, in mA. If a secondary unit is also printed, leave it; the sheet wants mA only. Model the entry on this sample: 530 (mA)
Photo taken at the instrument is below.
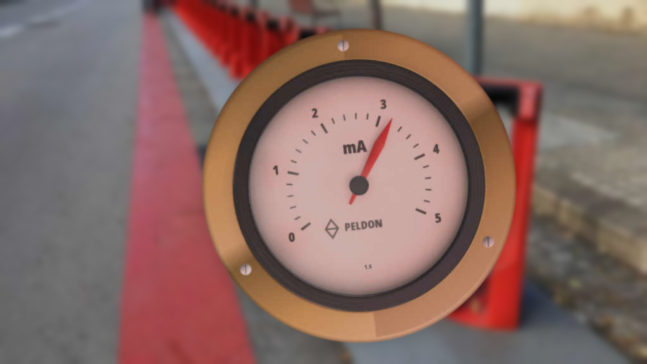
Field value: 3.2 (mA)
